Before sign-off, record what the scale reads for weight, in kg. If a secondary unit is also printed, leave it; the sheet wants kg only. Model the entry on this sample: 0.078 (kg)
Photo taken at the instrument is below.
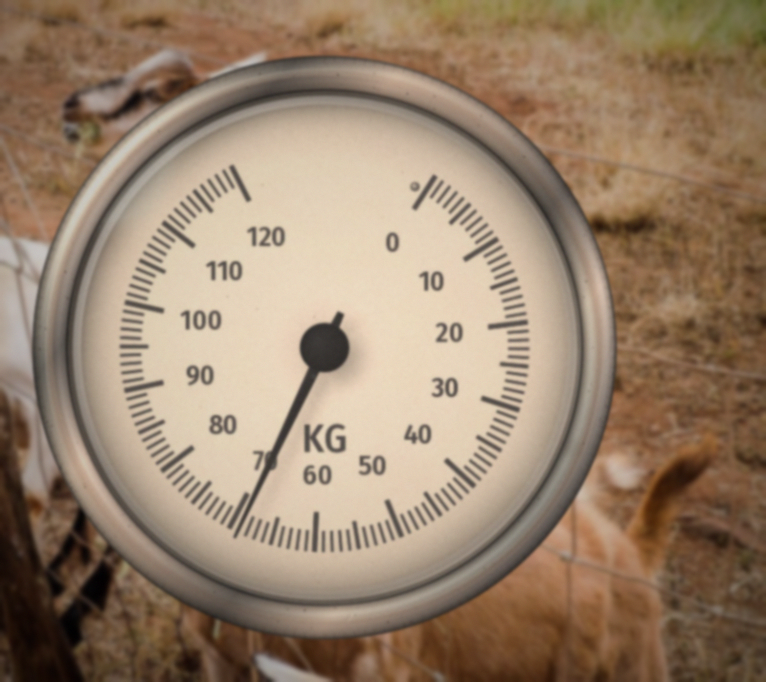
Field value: 69 (kg)
